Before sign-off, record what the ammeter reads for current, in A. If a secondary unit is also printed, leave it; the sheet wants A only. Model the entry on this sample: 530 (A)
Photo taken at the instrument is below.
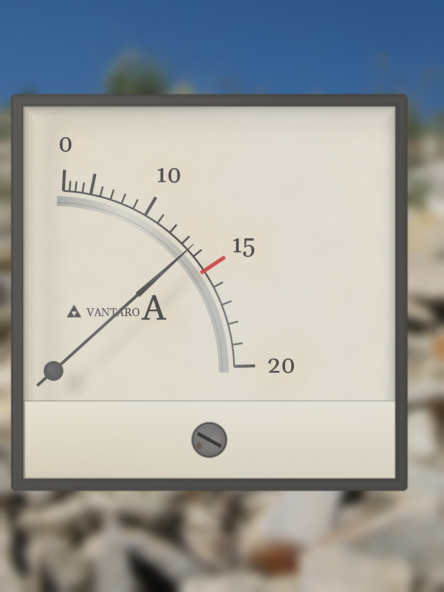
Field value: 13.5 (A)
